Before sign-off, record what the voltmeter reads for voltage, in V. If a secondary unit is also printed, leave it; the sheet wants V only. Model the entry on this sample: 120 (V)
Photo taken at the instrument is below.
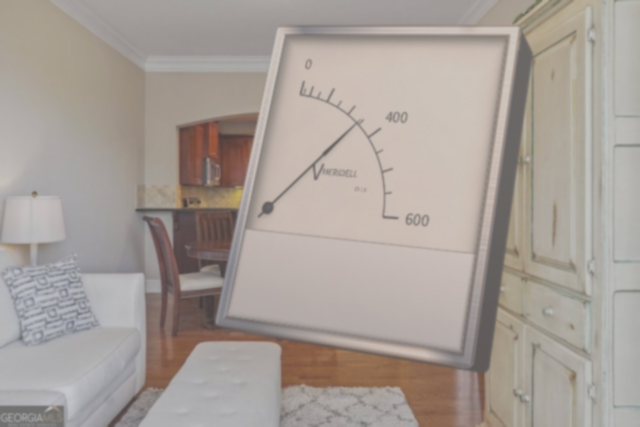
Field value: 350 (V)
